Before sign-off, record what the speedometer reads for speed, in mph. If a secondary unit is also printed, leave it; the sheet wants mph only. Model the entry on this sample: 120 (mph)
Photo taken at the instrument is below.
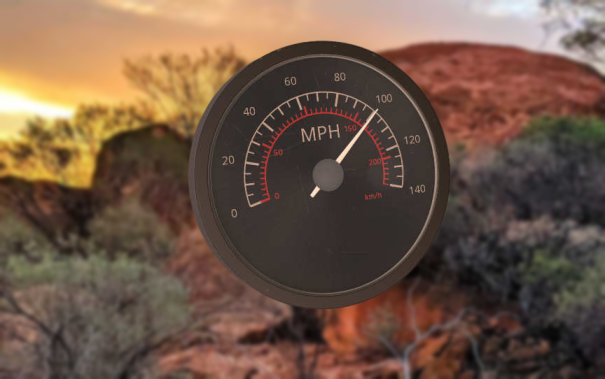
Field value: 100 (mph)
